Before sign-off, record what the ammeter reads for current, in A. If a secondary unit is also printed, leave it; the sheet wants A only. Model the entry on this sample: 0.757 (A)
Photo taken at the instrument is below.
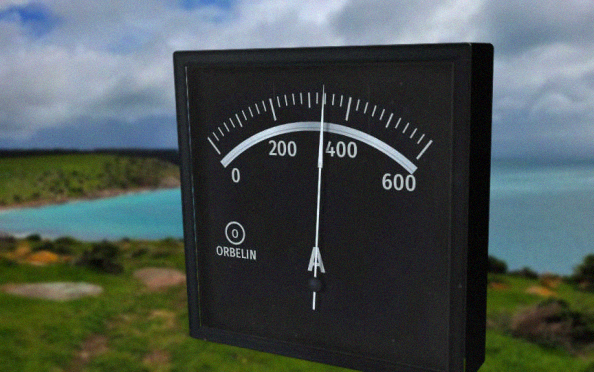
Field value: 340 (A)
